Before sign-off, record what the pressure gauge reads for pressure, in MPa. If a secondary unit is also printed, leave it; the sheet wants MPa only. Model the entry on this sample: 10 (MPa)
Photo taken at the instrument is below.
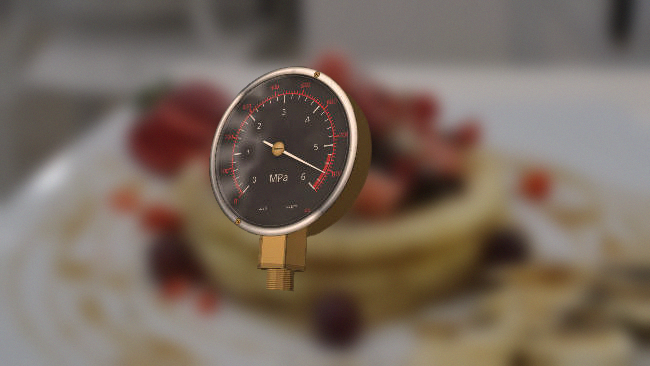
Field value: 5.6 (MPa)
